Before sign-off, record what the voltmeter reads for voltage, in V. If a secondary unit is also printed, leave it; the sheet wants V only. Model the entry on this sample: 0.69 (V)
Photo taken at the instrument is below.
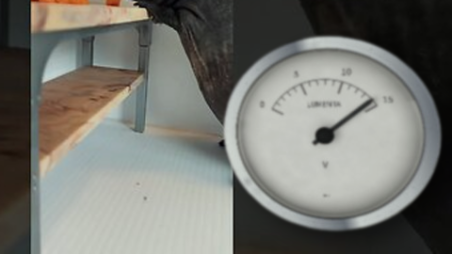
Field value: 14 (V)
